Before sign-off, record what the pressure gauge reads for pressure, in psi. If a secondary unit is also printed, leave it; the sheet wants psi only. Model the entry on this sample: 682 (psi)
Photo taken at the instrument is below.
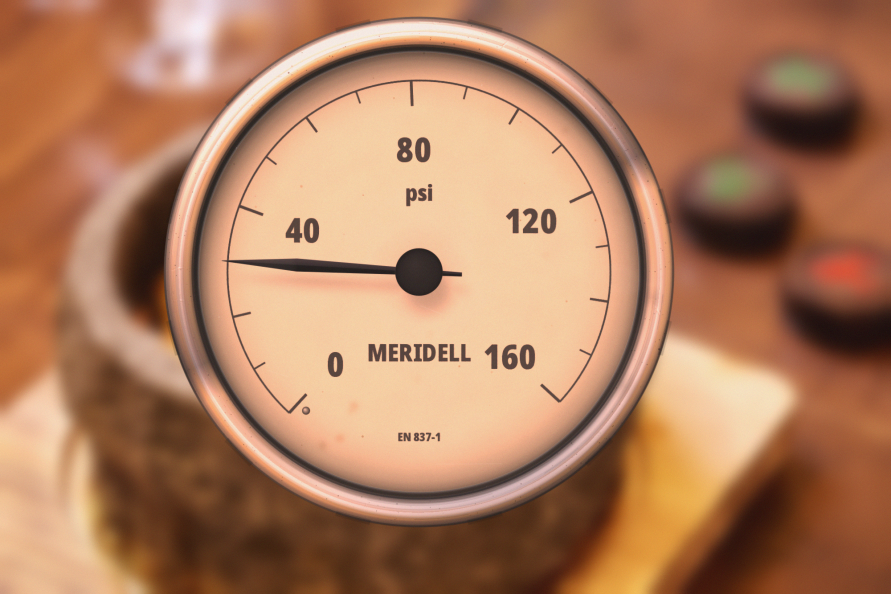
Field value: 30 (psi)
